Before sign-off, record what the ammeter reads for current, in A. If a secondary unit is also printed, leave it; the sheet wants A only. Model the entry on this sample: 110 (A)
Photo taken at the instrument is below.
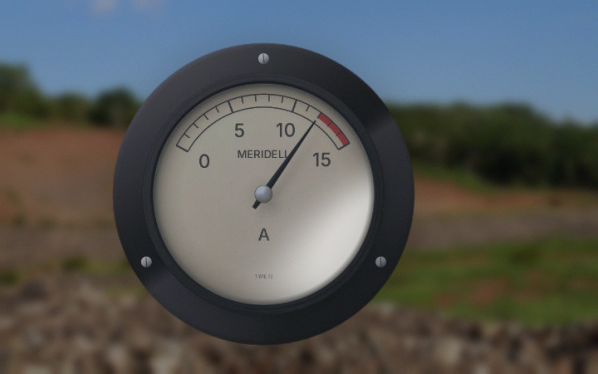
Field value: 12 (A)
